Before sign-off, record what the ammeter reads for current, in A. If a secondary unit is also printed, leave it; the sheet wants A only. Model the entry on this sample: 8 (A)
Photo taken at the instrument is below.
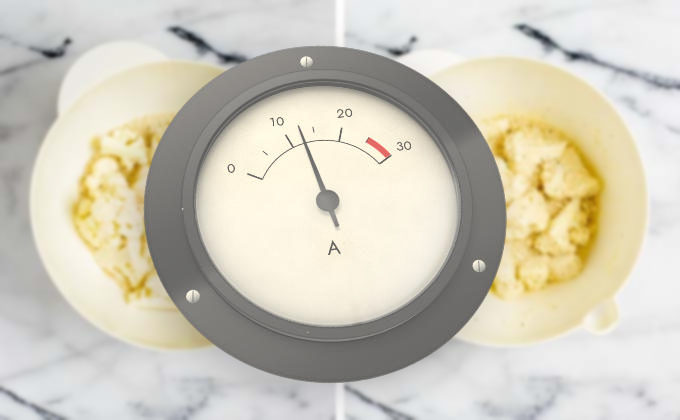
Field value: 12.5 (A)
